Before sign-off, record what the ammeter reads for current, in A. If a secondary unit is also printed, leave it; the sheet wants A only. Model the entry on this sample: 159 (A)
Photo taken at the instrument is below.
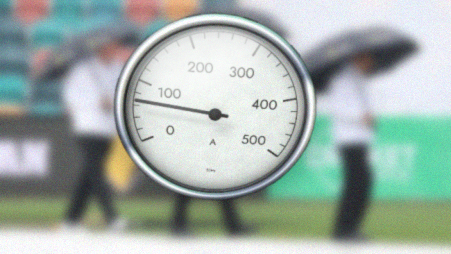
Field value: 70 (A)
